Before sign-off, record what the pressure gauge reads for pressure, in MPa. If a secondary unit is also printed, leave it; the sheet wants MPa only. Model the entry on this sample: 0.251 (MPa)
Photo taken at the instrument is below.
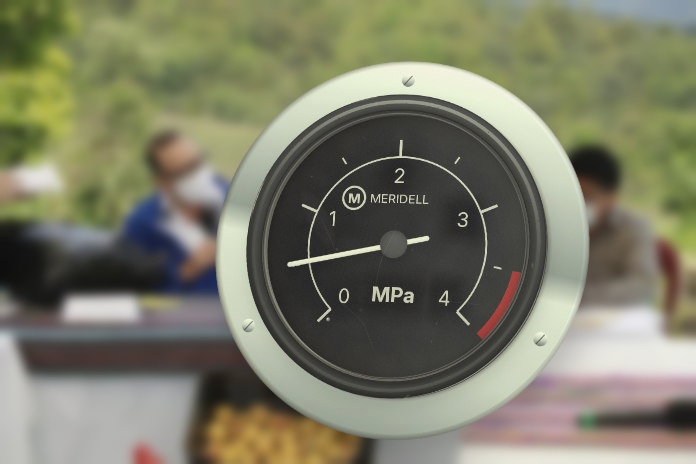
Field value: 0.5 (MPa)
